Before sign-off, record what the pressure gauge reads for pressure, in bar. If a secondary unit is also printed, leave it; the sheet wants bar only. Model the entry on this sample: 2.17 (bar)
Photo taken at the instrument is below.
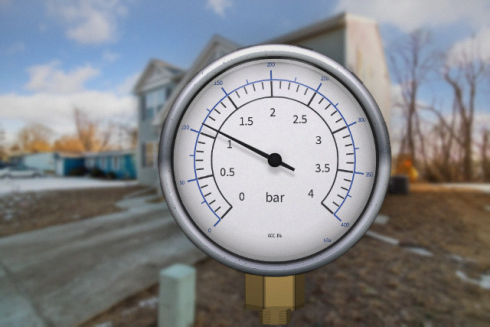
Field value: 1.1 (bar)
